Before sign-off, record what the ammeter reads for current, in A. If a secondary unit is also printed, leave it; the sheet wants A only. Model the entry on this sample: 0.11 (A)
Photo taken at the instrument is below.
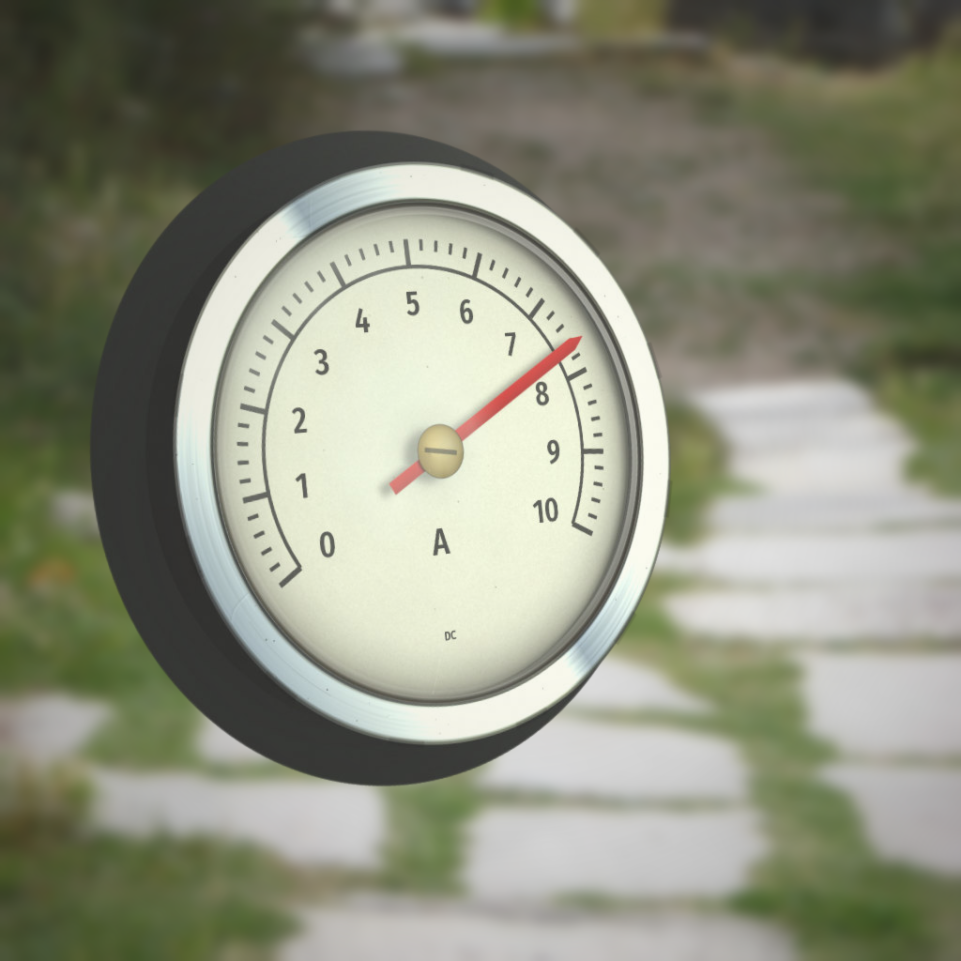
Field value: 7.6 (A)
